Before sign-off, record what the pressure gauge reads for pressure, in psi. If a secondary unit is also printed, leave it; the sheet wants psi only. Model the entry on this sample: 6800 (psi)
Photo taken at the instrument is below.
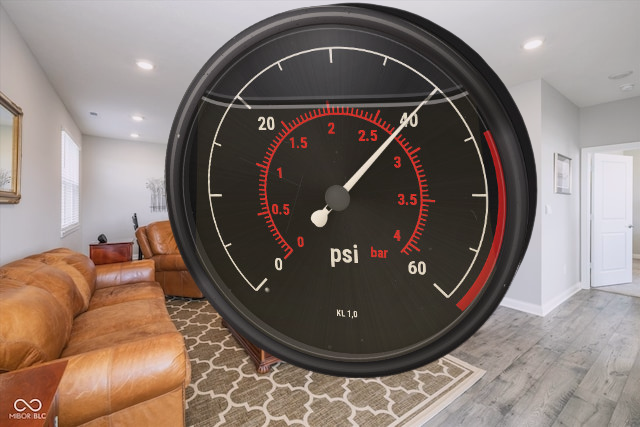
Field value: 40 (psi)
